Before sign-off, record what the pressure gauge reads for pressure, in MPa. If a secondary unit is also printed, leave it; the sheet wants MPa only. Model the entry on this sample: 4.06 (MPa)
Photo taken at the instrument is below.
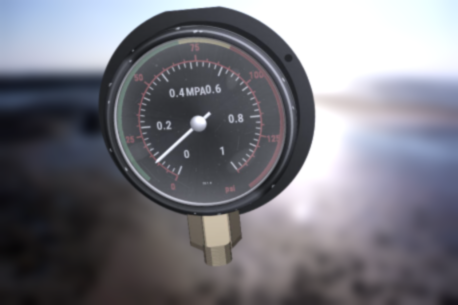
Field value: 0.08 (MPa)
